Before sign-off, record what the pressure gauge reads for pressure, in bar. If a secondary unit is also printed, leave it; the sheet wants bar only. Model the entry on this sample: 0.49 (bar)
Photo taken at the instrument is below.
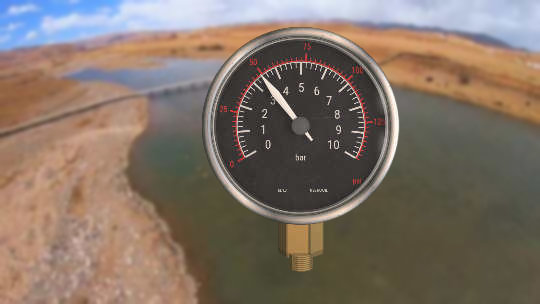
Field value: 3.4 (bar)
